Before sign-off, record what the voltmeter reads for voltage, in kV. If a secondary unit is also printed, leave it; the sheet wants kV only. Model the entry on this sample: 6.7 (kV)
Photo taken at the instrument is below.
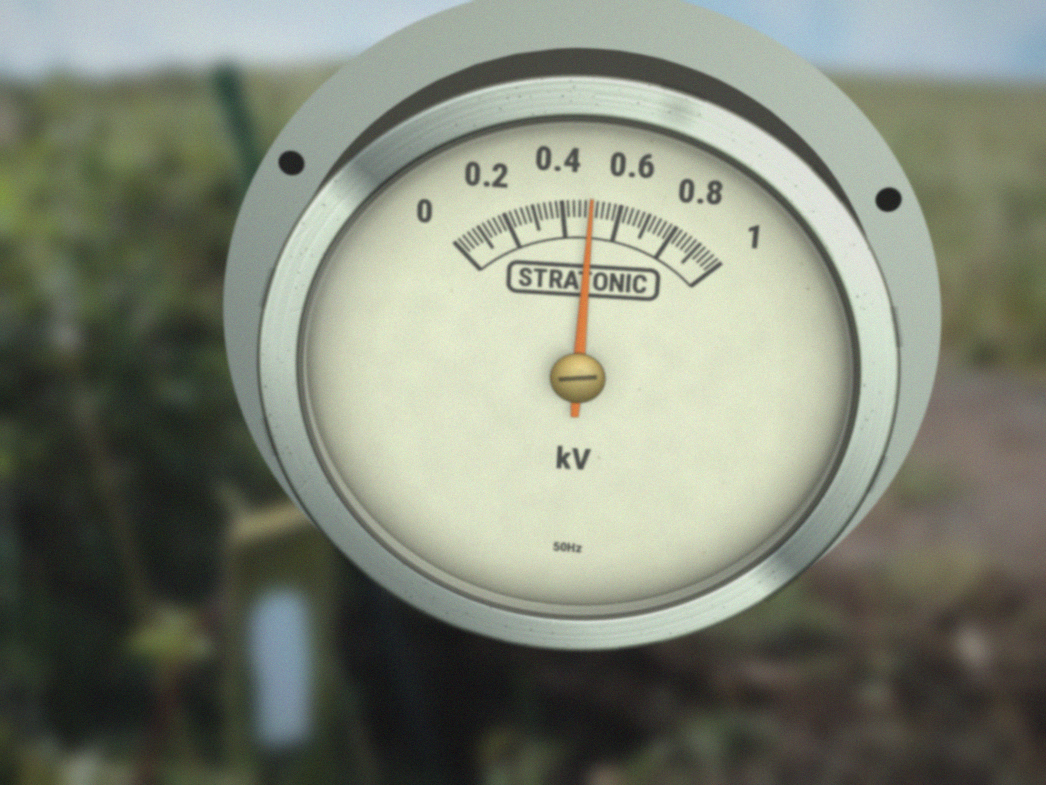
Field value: 0.5 (kV)
